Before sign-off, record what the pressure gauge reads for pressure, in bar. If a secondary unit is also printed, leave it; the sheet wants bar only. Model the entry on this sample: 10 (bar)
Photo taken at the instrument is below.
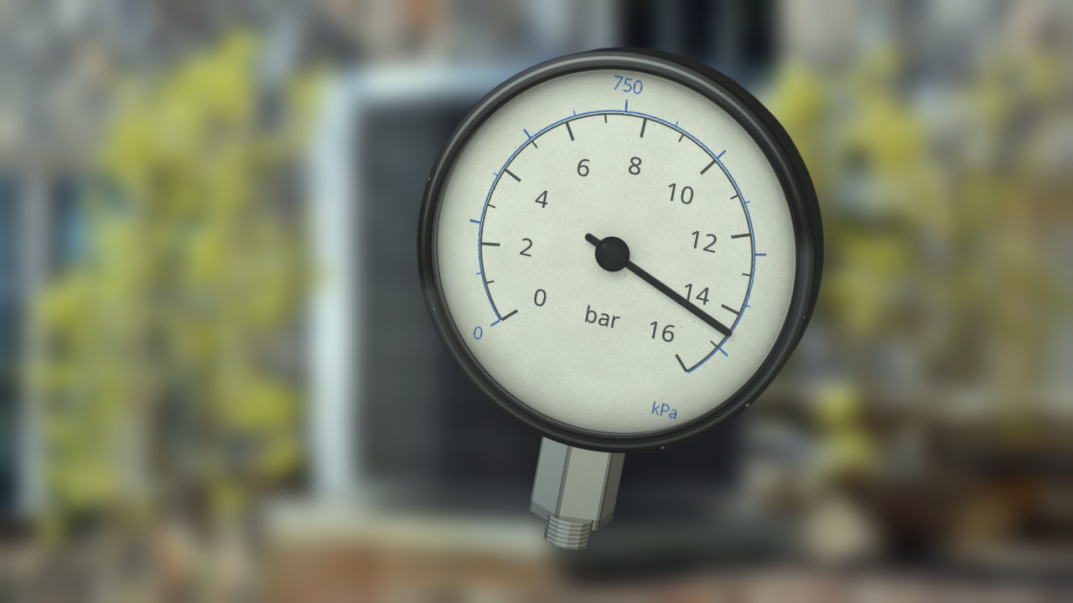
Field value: 14.5 (bar)
